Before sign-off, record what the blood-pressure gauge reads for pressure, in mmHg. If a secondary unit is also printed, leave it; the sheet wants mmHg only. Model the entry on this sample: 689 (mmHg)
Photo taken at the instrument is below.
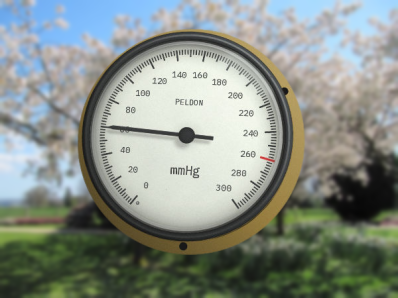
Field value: 60 (mmHg)
